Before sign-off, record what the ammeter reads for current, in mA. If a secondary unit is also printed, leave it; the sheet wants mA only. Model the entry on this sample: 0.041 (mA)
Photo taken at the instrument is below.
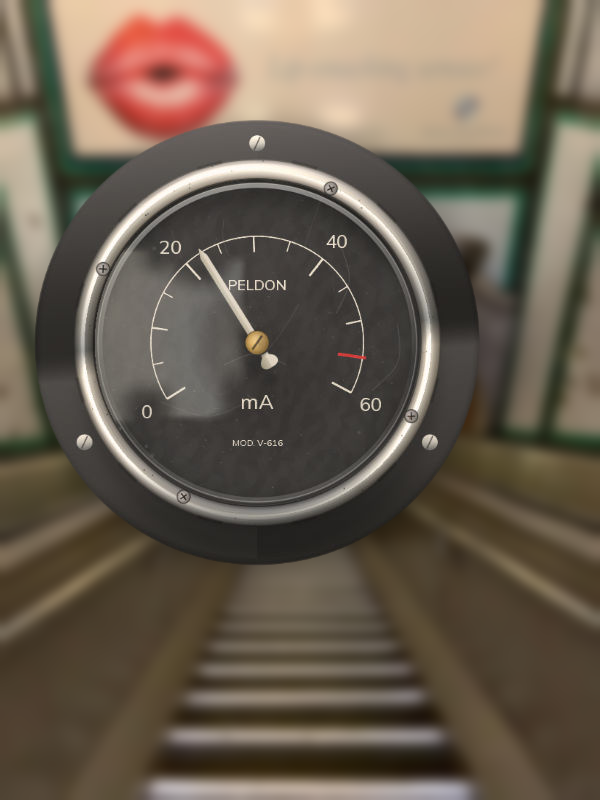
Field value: 22.5 (mA)
